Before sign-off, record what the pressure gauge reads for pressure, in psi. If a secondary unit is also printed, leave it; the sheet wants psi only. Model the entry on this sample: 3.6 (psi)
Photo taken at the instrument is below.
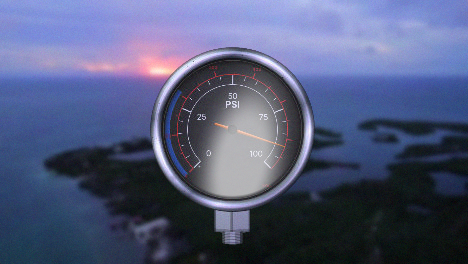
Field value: 90 (psi)
